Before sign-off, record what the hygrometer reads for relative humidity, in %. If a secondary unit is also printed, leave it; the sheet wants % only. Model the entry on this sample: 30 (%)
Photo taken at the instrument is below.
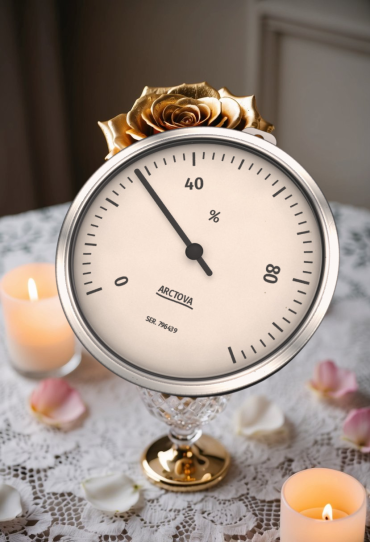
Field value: 28 (%)
